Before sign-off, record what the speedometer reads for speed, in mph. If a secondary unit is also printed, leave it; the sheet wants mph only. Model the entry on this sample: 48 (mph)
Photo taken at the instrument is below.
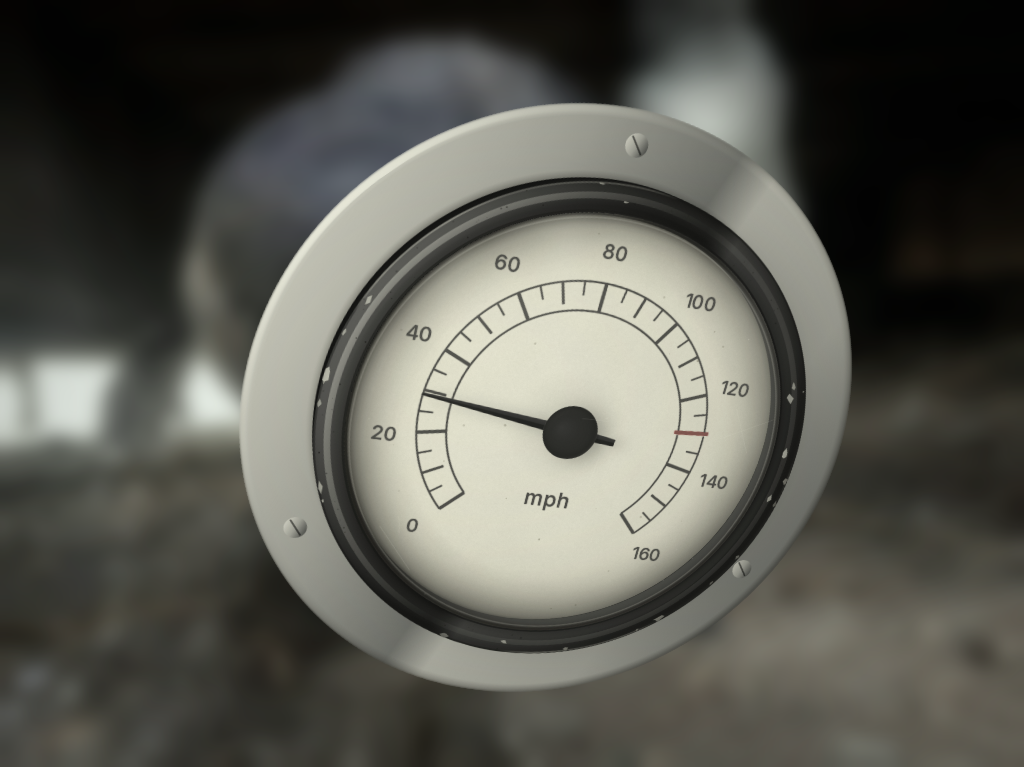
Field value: 30 (mph)
